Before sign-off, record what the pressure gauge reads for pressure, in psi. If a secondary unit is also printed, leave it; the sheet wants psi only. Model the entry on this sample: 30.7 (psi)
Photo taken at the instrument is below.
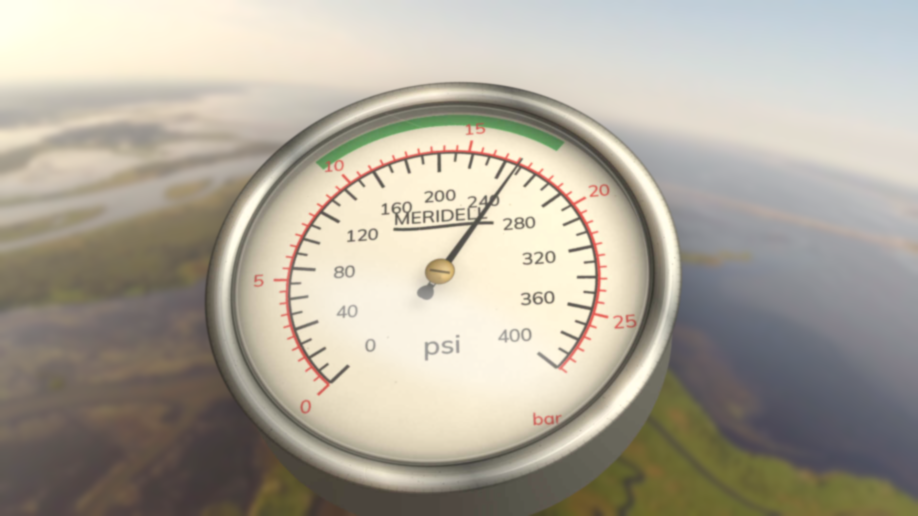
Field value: 250 (psi)
